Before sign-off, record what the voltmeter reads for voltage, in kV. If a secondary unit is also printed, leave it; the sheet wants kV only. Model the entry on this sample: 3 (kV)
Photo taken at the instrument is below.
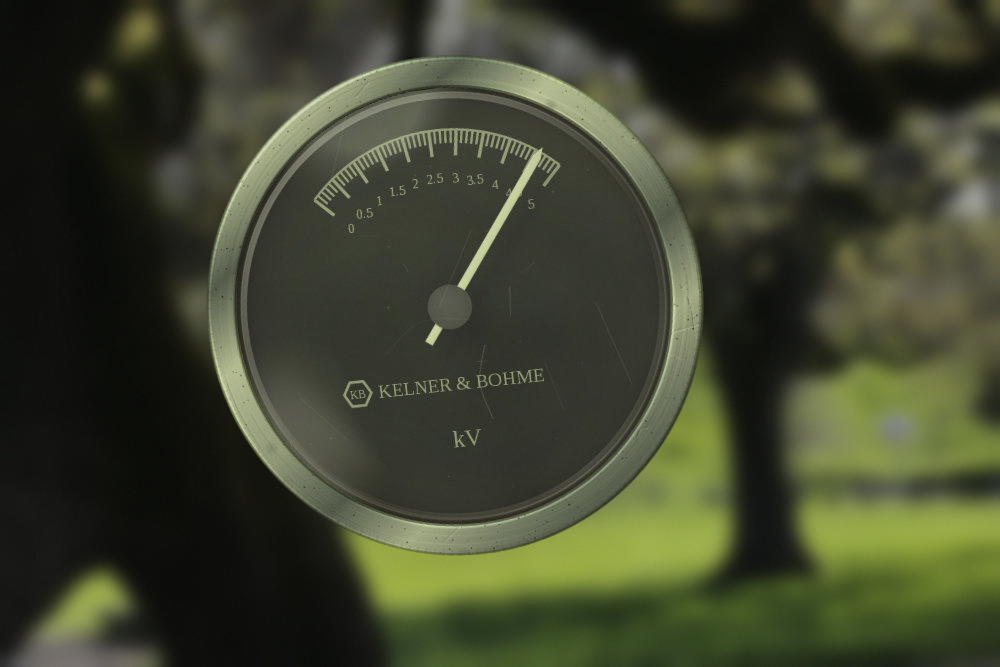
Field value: 4.6 (kV)
